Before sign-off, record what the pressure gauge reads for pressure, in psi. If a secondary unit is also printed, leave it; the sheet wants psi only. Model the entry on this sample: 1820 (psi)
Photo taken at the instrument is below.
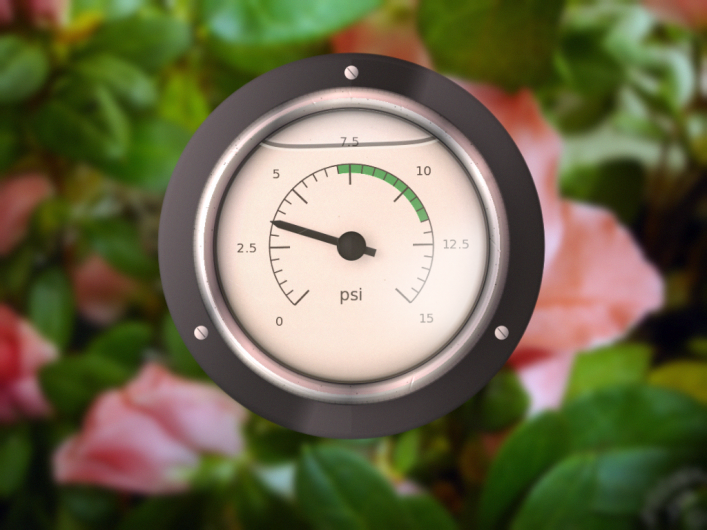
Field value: 3.5 (psi)
